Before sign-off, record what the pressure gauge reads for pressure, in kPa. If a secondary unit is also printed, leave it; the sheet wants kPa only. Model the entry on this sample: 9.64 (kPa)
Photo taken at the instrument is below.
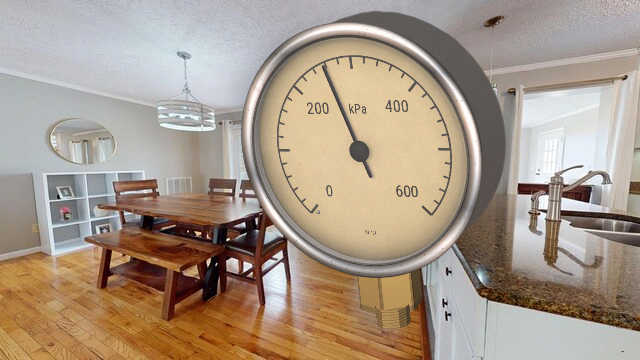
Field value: 260 (kPa)
